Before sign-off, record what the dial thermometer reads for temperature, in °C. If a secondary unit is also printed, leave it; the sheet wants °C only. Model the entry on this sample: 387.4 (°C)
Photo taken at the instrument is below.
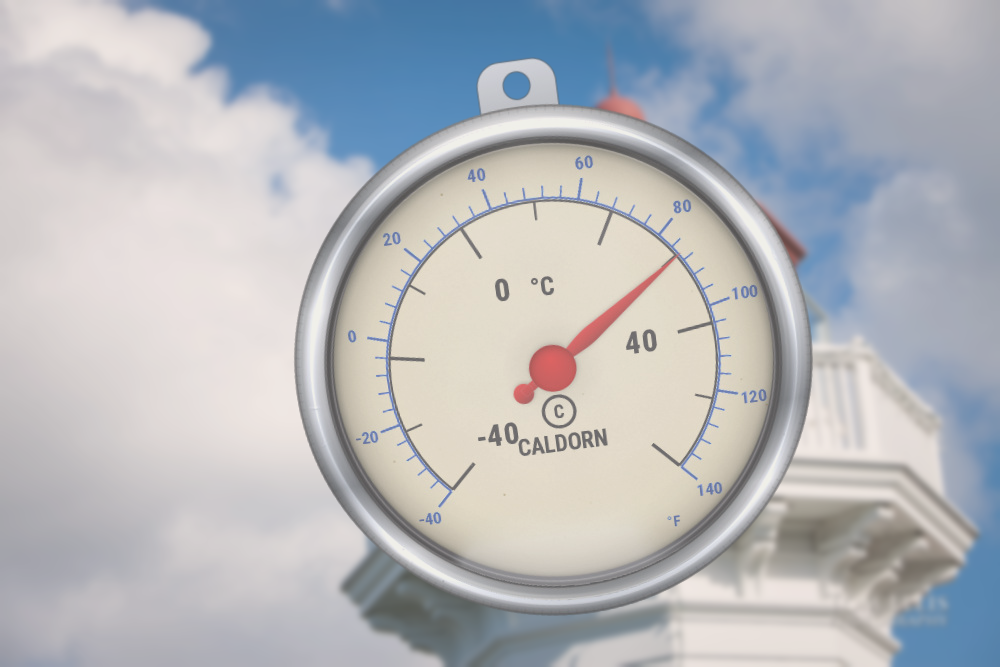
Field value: 30 (°C)
